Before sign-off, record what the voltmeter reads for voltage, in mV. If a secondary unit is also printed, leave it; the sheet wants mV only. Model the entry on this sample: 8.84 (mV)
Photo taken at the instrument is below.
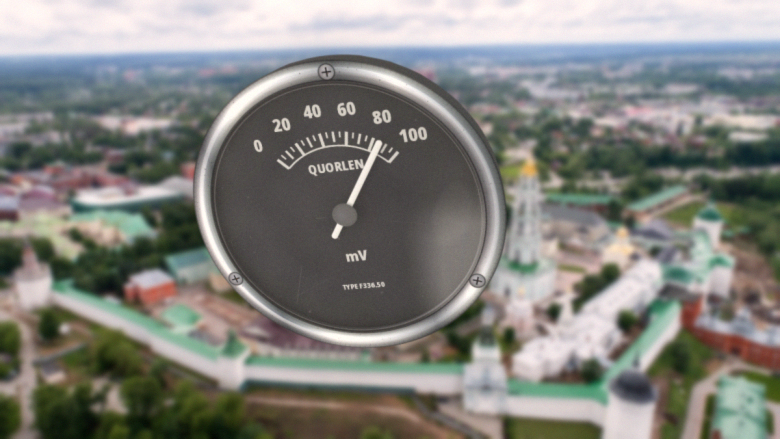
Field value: 85 (mV)
